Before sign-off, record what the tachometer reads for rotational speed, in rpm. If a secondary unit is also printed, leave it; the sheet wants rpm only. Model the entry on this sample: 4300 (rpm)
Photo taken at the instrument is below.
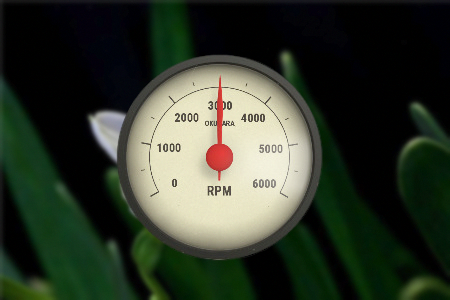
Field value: 3000 (rpm)
